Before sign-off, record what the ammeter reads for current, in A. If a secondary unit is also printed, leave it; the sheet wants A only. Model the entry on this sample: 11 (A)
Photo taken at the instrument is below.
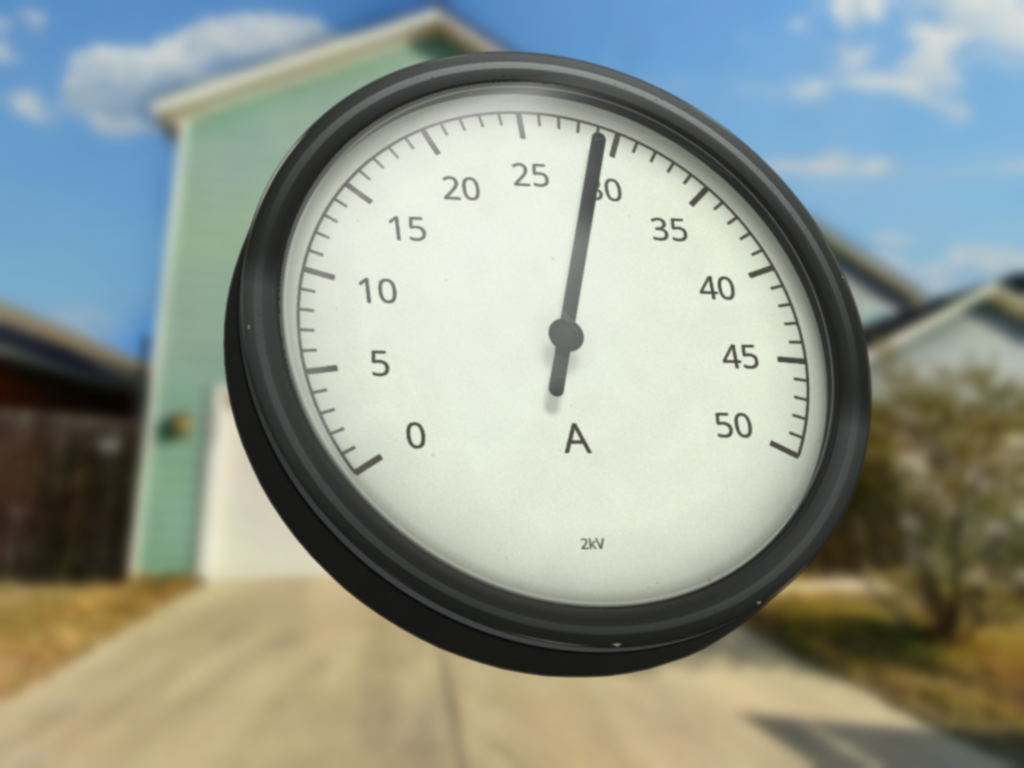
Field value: 29 (A)
